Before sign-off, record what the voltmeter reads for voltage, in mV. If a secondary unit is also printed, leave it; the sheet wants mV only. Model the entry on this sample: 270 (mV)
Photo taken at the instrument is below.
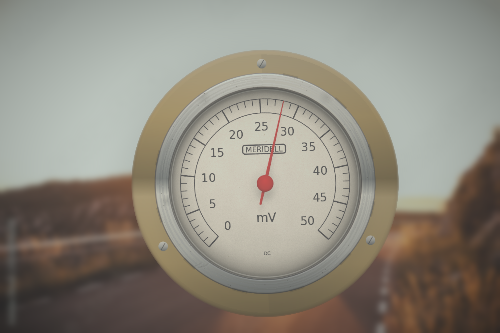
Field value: 28 (mV)
